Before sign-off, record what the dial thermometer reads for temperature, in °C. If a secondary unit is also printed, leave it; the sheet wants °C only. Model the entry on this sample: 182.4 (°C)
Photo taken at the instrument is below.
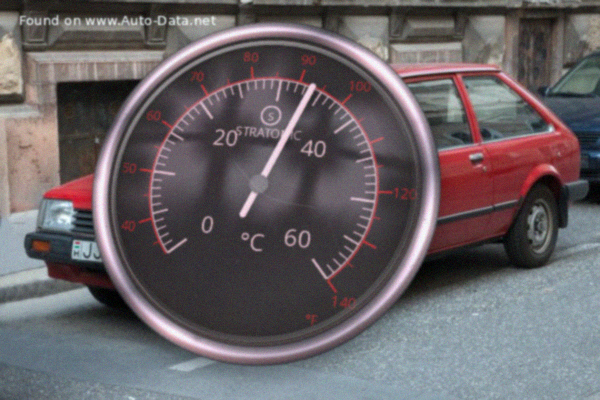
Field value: 34 (°C)
